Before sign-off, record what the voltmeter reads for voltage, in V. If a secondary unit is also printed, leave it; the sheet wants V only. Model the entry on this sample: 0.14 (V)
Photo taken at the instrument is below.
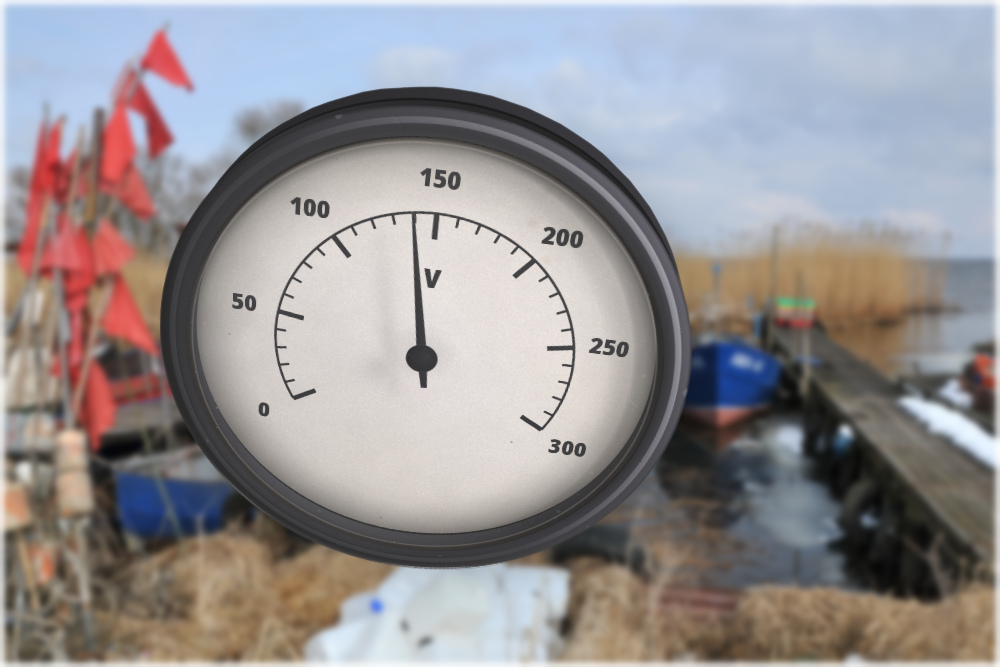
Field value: 140 (V)
